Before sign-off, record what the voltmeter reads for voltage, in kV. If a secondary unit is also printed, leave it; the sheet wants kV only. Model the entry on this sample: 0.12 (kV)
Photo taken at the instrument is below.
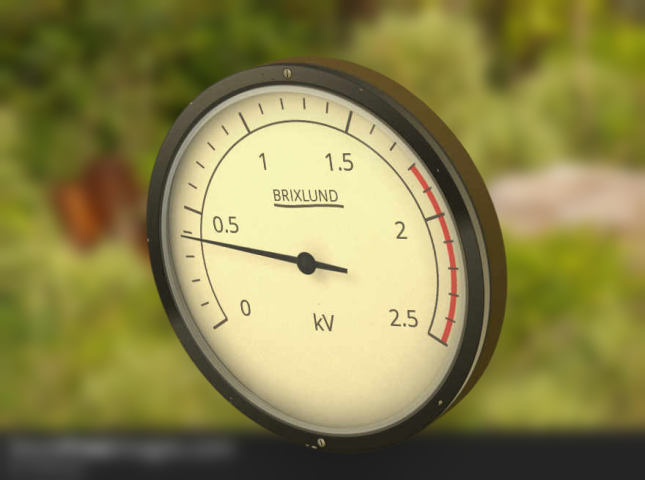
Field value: 0.4 (kV)
